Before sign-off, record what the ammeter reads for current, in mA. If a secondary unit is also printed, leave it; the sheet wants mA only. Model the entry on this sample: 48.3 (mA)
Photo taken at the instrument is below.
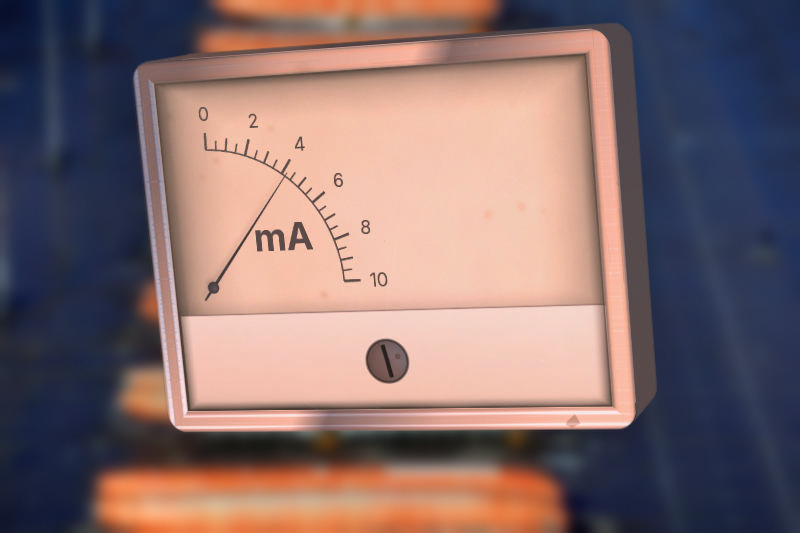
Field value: 4.25 (mA)
